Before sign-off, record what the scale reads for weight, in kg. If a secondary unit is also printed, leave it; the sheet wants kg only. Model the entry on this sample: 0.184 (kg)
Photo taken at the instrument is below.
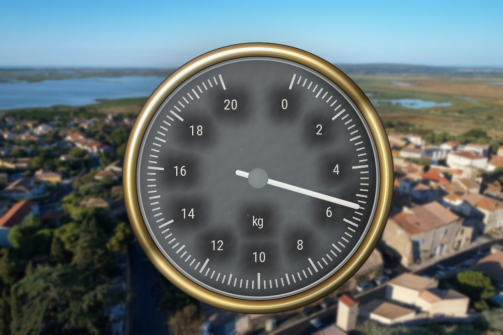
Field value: 5.4 (kg)
